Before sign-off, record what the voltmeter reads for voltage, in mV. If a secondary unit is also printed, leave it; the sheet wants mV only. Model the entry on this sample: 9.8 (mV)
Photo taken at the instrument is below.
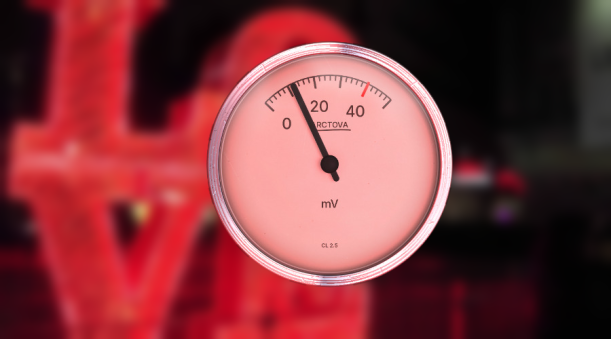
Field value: 12 (mV)
